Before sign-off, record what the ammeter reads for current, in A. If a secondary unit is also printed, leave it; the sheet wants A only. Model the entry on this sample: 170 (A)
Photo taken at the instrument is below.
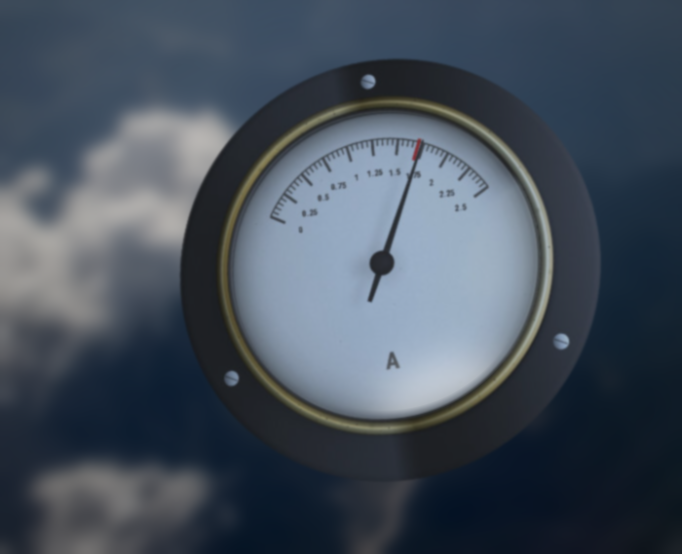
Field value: 1.75 (A)
